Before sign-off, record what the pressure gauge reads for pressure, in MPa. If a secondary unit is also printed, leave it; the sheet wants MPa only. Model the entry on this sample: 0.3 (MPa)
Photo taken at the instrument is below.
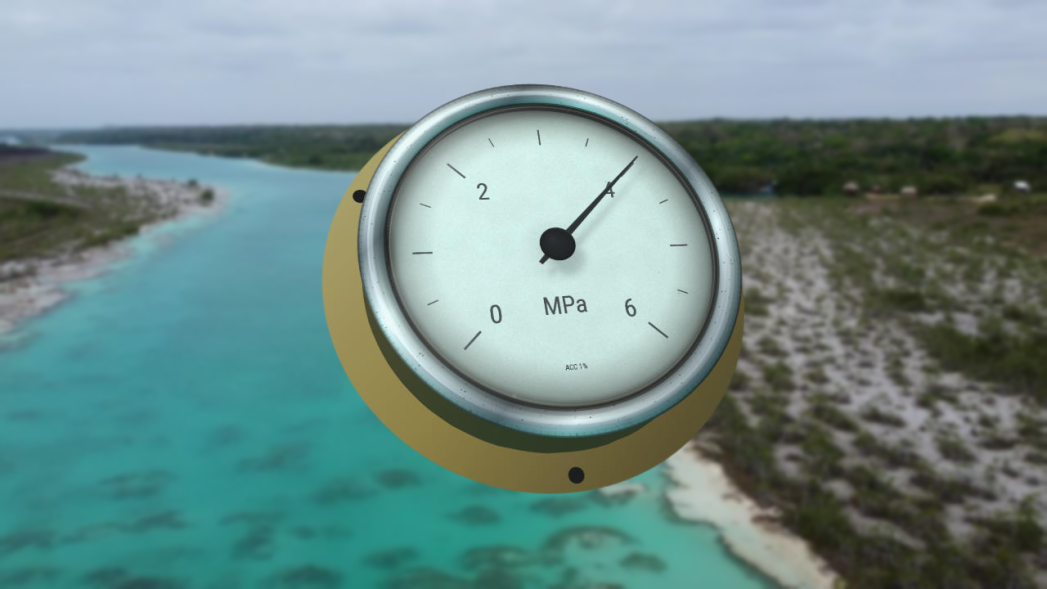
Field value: 4 (MPa)
